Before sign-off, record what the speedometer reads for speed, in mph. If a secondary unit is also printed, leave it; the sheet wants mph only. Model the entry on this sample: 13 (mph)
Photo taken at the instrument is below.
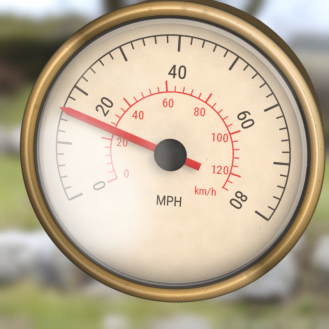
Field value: 16 (mph)
